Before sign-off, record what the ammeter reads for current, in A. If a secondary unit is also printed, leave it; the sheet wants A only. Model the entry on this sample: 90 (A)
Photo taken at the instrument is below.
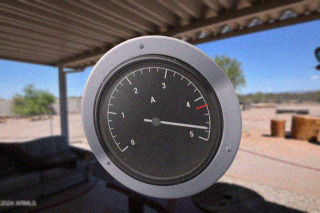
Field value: 4.7 (A)
